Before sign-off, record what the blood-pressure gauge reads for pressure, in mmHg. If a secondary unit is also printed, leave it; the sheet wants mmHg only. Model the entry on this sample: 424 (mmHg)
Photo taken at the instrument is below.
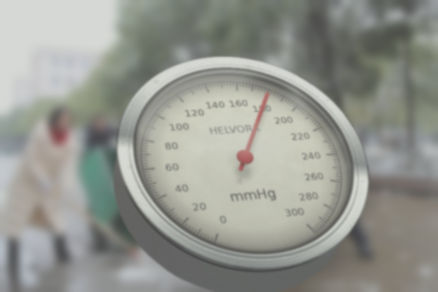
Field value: 180 (mmHg)
